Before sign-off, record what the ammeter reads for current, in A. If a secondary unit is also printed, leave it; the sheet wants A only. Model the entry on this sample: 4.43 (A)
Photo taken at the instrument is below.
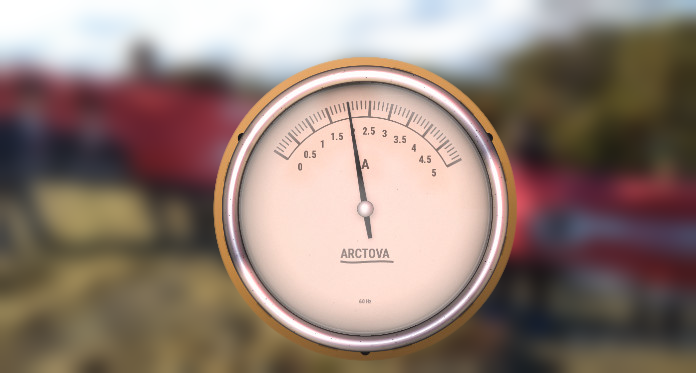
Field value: 2 (A)
